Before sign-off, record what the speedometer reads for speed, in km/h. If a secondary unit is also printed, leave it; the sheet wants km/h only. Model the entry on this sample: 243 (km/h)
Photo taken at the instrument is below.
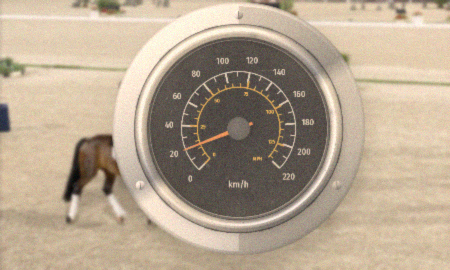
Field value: 20 (km/h)
